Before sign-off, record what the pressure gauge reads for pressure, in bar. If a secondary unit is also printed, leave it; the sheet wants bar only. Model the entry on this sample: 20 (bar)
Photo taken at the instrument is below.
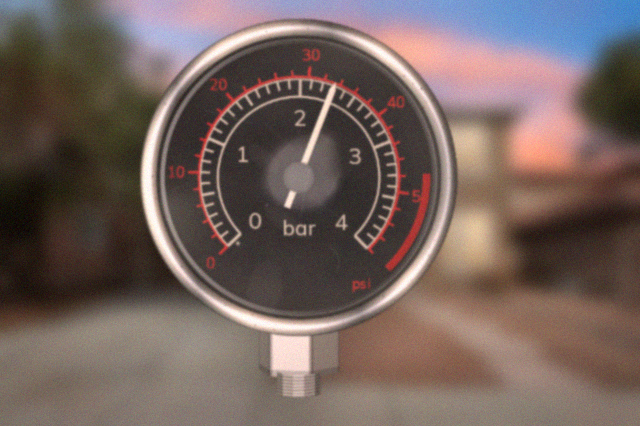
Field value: 2.3 (bar)
